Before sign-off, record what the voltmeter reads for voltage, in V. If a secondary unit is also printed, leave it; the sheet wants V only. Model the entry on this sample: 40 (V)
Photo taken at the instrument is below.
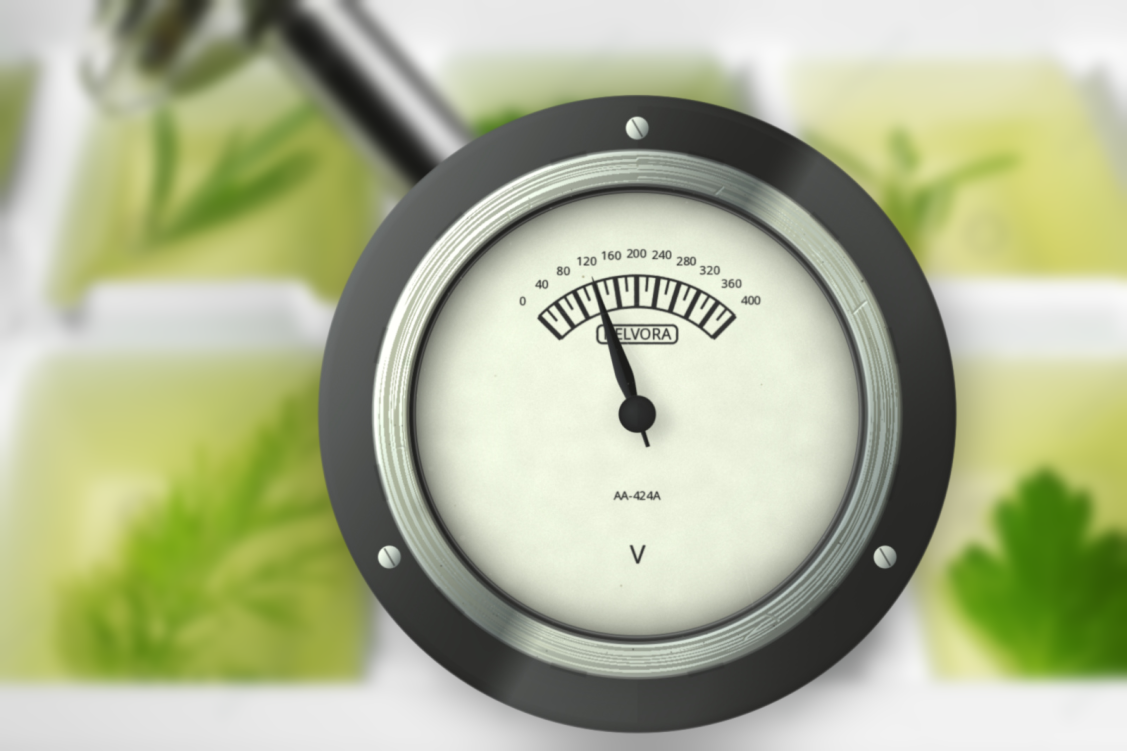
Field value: 120 (V)
